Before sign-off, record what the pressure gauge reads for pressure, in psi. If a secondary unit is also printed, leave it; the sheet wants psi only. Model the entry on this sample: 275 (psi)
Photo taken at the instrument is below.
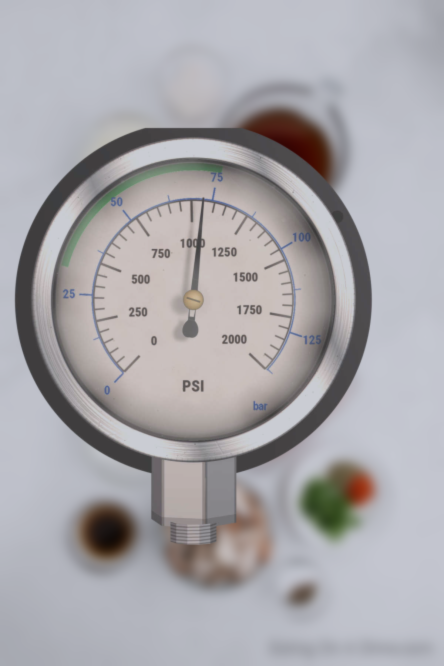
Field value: 1050 (psi)
